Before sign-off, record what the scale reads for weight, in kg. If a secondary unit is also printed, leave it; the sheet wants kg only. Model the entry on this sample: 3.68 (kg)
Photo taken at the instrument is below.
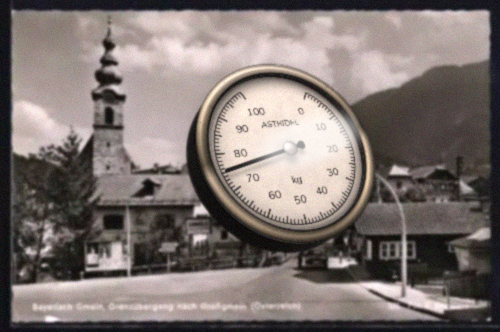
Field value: 75 (kg)
